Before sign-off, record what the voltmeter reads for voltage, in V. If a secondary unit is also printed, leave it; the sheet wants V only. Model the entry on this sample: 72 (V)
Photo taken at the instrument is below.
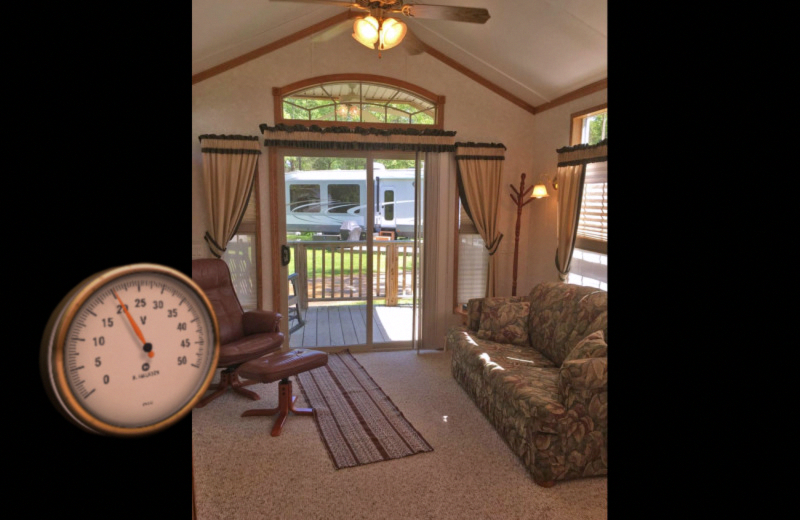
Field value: 20 (V)
